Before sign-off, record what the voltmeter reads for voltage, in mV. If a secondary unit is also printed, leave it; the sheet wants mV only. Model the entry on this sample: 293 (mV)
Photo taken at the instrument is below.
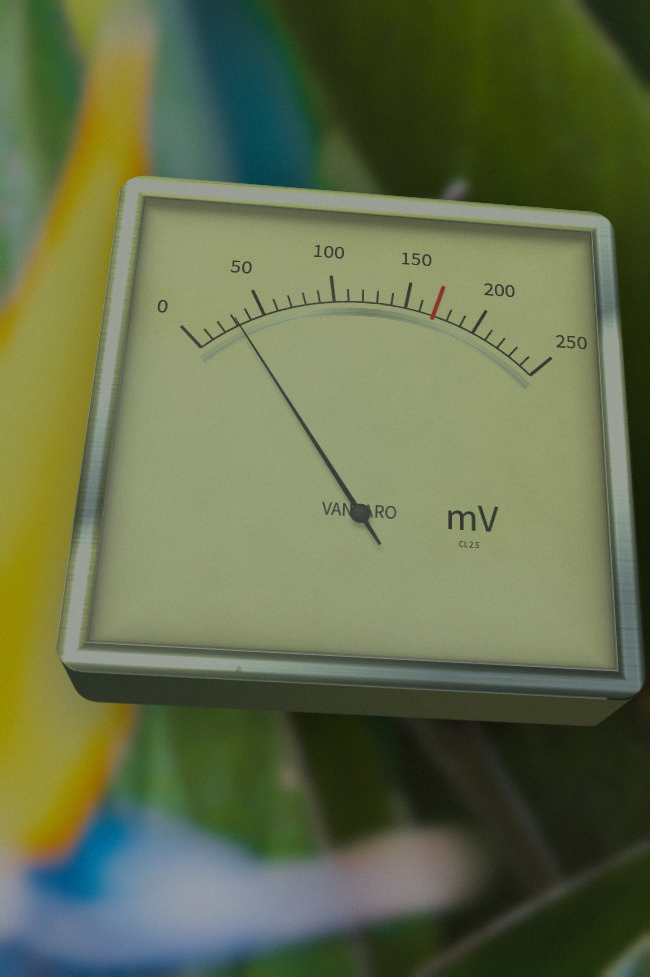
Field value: 30 (mV)
